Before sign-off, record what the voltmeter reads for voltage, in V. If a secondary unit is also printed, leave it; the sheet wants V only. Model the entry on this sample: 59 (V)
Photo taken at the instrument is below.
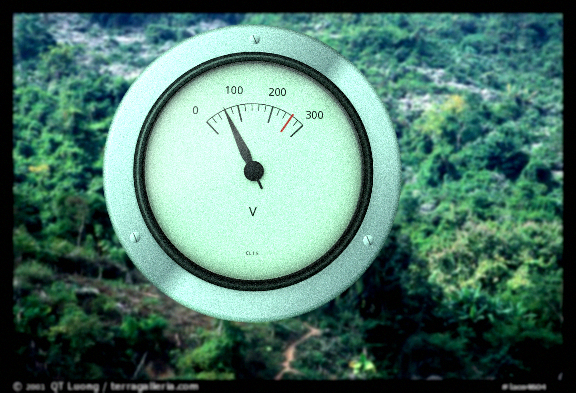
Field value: 60 (V)
